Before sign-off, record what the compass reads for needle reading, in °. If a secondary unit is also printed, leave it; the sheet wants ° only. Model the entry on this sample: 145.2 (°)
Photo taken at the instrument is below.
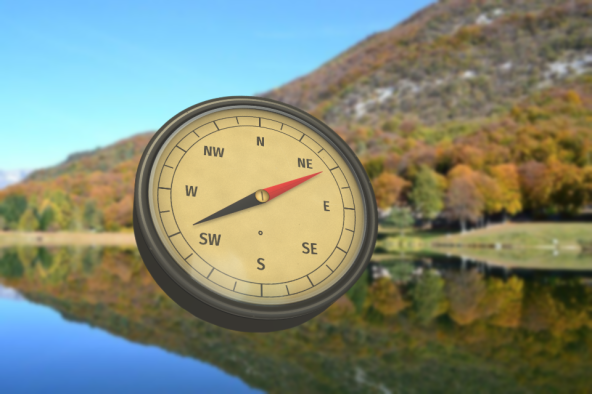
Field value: 60 (°)
